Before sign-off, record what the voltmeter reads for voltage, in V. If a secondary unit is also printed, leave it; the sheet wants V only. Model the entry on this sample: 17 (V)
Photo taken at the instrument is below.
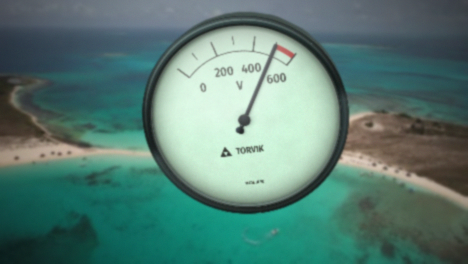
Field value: 500 (V)
